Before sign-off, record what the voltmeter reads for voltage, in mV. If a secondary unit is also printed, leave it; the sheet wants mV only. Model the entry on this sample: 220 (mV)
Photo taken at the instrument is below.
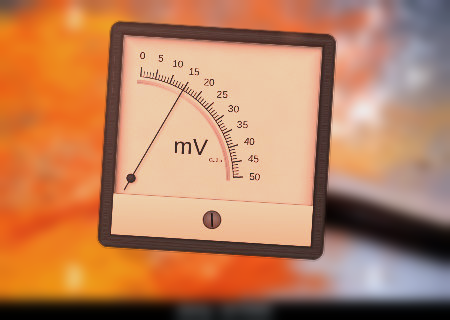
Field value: 15 (mV)
